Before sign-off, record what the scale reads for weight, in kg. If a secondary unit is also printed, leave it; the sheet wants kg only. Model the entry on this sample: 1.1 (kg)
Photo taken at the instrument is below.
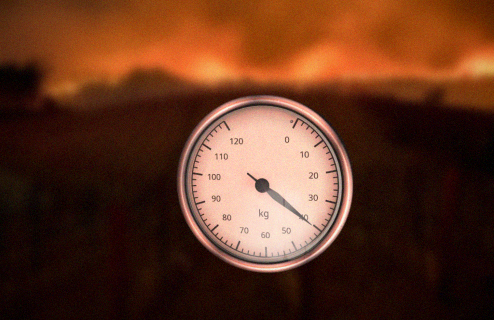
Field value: 40 (kg)
